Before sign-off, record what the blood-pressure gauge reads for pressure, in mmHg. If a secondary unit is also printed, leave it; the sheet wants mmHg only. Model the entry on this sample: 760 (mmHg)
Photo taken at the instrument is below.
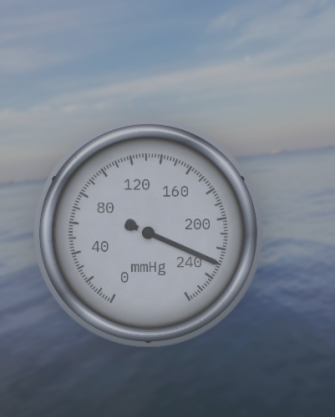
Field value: 230 (mmHg)
